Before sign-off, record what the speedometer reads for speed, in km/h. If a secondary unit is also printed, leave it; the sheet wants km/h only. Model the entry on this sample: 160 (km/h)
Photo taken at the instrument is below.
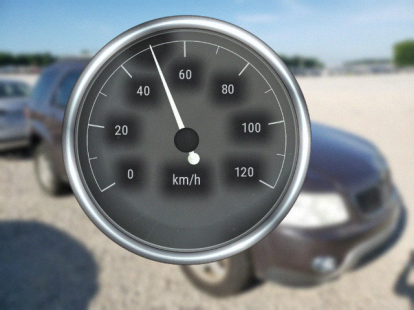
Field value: 50 (km/h)
